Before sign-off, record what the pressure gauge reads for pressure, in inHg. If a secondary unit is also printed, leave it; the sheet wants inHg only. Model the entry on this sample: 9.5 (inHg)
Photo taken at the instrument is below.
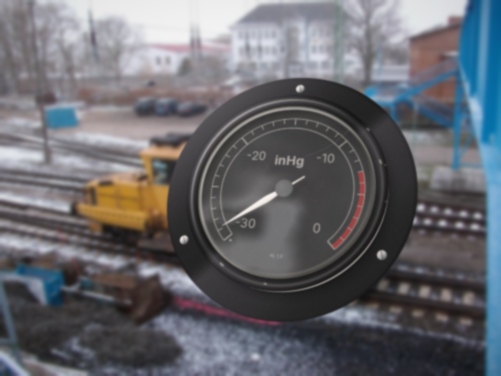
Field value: -29 (inHg)
